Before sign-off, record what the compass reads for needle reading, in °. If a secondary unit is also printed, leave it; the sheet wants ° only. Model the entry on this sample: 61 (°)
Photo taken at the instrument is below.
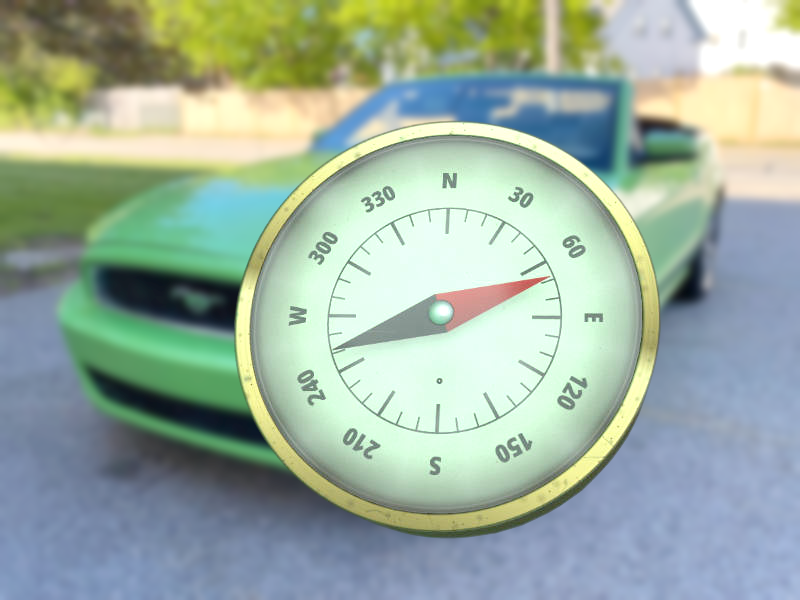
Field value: 70 (°)
